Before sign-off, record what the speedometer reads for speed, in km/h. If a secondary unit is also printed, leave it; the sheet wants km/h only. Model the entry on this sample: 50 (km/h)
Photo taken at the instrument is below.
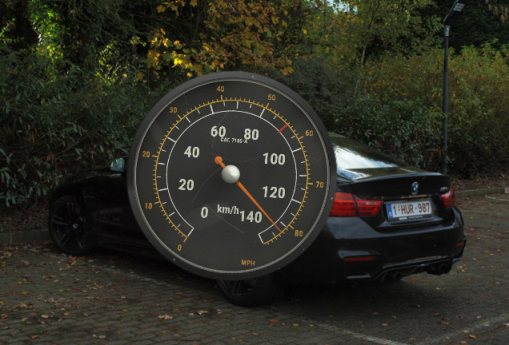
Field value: 132.5 (km/h)
